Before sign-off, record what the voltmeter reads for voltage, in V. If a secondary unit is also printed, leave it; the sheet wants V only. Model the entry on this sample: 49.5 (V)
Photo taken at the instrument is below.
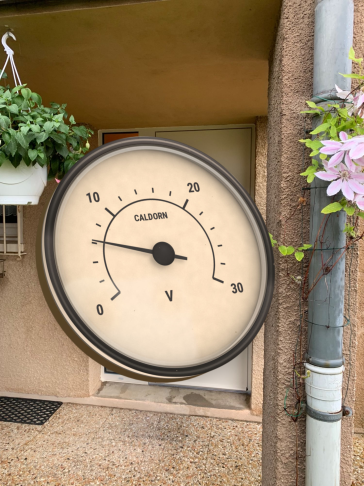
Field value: 6 (V)
